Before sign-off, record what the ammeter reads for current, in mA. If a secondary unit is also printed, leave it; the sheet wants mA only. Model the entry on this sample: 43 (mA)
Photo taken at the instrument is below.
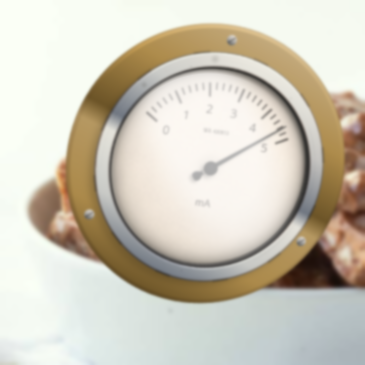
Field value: 4.6 (mA)
